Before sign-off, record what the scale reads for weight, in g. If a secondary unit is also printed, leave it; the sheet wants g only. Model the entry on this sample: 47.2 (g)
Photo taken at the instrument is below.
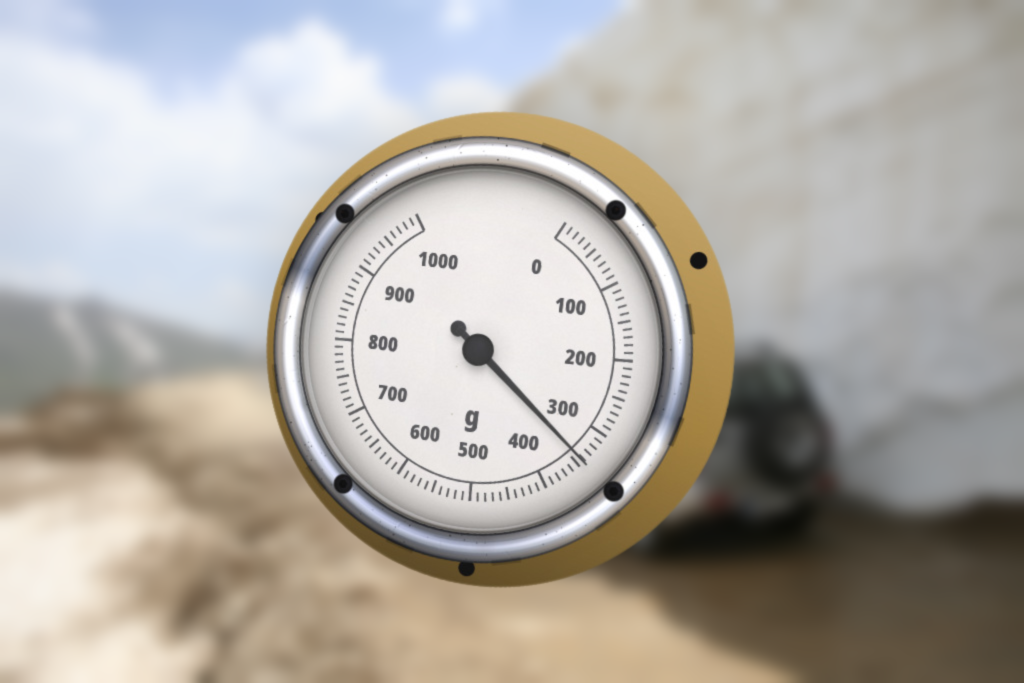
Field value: 340 (g)
